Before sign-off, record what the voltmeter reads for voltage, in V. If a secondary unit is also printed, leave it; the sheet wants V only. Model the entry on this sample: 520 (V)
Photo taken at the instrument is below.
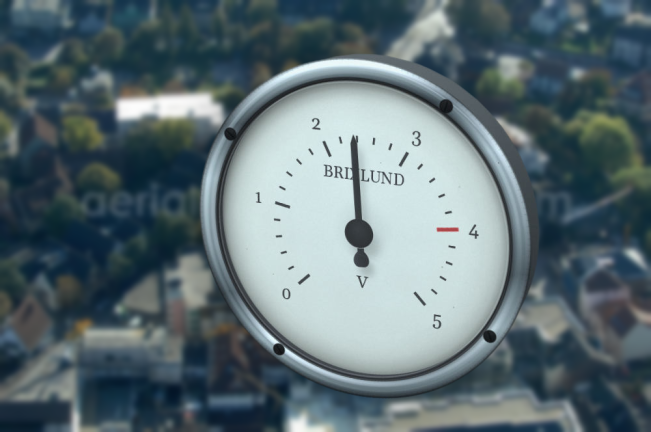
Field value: 2.4 (V)
